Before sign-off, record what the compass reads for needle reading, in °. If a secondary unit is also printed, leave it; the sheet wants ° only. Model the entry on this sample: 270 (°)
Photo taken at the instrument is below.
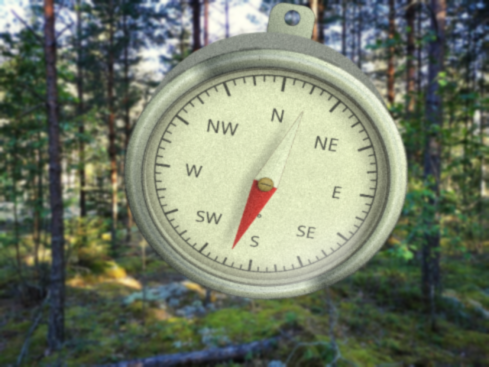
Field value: 195 (°)
